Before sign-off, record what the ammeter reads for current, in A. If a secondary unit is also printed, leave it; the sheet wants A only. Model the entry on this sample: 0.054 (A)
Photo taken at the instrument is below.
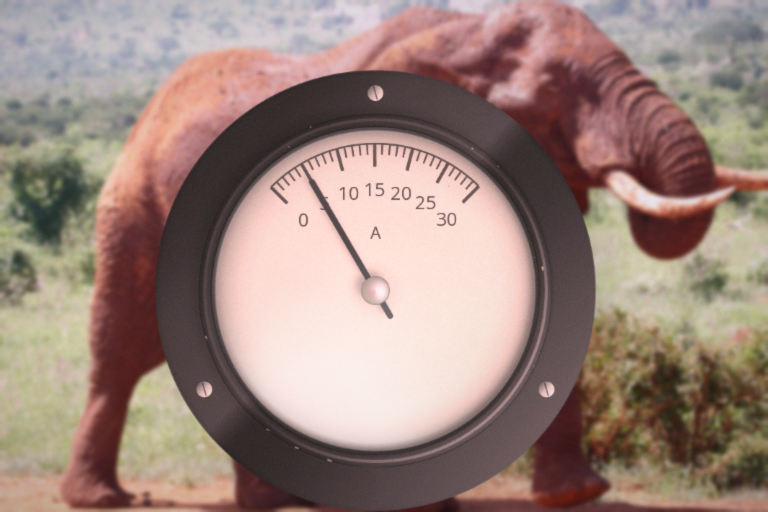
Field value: 5 (A)
